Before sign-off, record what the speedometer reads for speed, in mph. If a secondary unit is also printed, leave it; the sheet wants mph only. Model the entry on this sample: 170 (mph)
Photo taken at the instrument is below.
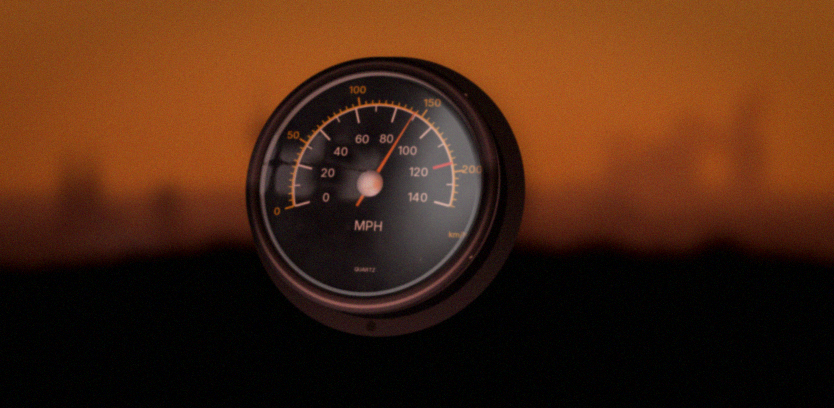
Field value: 90 (mph)
